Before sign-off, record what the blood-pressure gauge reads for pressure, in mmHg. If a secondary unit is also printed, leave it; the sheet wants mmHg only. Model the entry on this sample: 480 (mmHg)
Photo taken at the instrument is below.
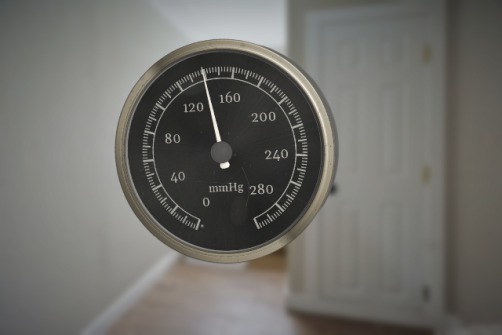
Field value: 140 (mmHg)
